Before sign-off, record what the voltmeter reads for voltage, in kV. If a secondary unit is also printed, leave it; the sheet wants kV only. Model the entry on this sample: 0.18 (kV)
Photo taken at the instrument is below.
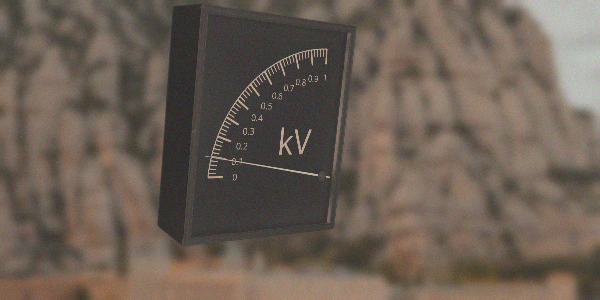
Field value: 0.1 (kV)
